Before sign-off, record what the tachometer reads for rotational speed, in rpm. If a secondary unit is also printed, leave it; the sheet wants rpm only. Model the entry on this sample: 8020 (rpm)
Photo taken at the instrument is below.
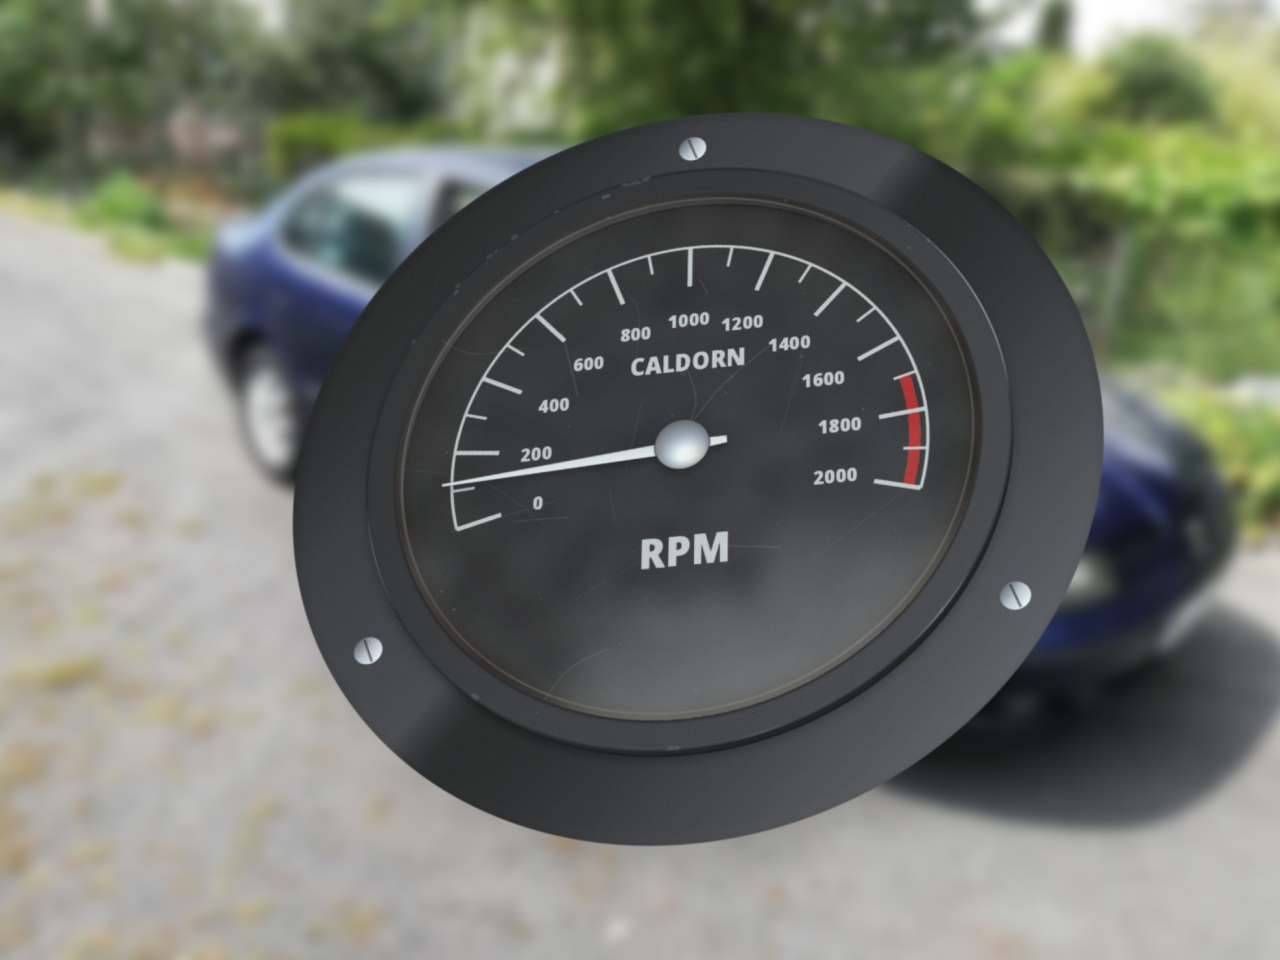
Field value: 100 (rpm)
